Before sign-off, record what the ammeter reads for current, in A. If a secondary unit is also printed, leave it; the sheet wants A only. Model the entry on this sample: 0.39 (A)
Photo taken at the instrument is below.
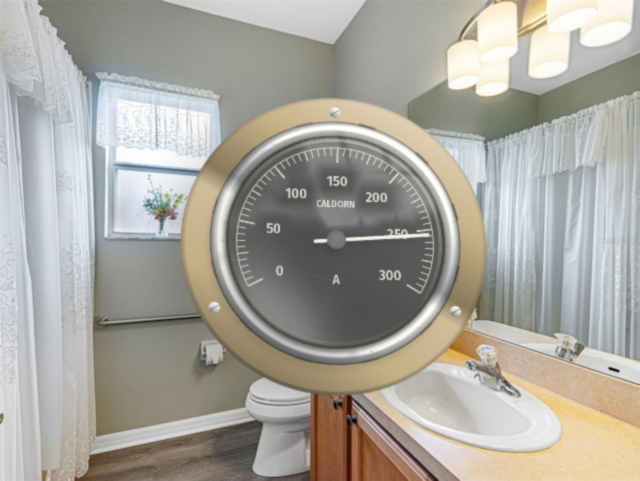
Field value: 255 (A)
